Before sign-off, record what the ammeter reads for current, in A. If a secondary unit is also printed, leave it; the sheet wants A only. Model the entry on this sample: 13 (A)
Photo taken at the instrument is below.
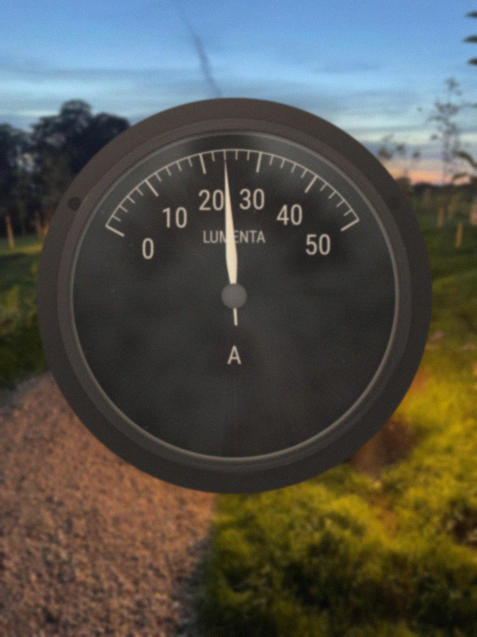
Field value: 24 (A)
